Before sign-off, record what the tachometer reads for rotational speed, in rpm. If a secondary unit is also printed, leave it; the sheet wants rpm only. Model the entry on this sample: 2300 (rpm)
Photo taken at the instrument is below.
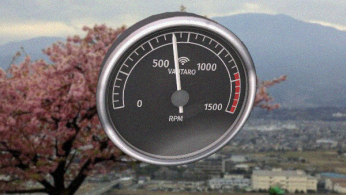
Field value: 650 (rpm)
